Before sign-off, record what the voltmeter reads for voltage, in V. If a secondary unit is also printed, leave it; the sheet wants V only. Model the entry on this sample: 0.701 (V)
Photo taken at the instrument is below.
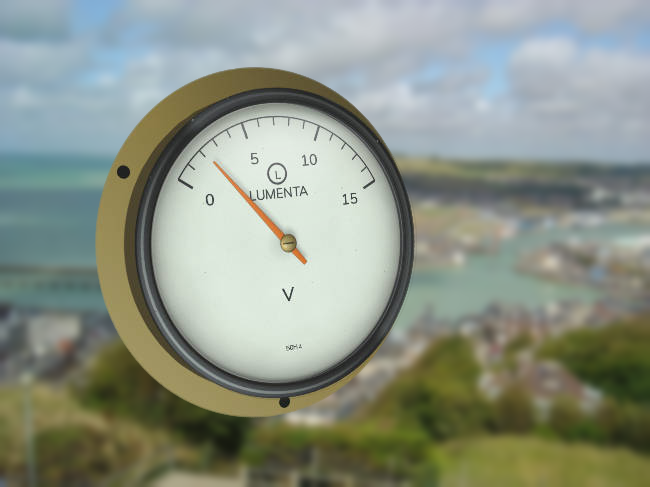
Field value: 2 (V)
